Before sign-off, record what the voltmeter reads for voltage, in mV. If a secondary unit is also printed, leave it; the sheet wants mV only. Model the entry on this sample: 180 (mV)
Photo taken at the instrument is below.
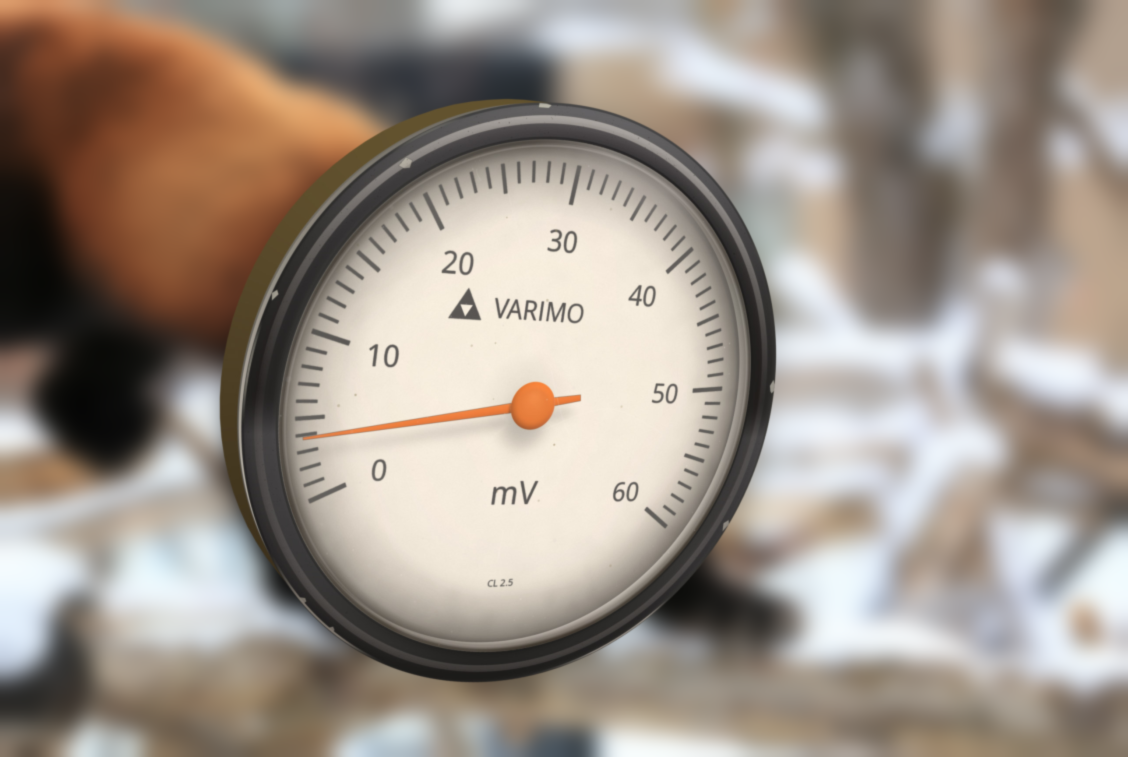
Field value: 4 (mV)
